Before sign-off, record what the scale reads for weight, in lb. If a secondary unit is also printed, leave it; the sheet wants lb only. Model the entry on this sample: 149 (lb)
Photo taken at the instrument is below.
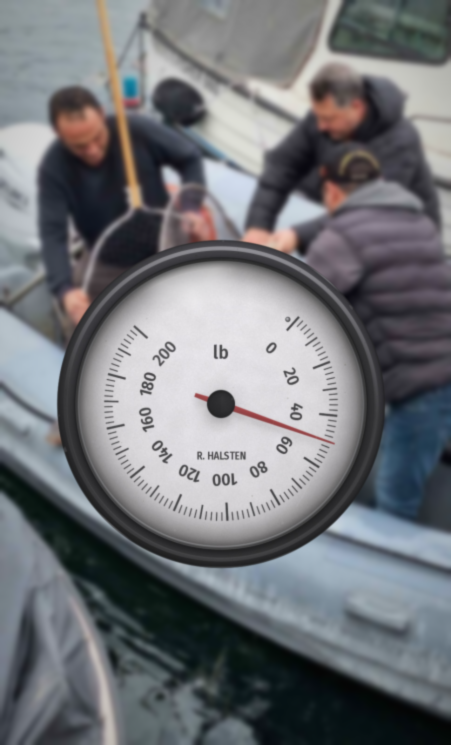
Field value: 50 (lb)
